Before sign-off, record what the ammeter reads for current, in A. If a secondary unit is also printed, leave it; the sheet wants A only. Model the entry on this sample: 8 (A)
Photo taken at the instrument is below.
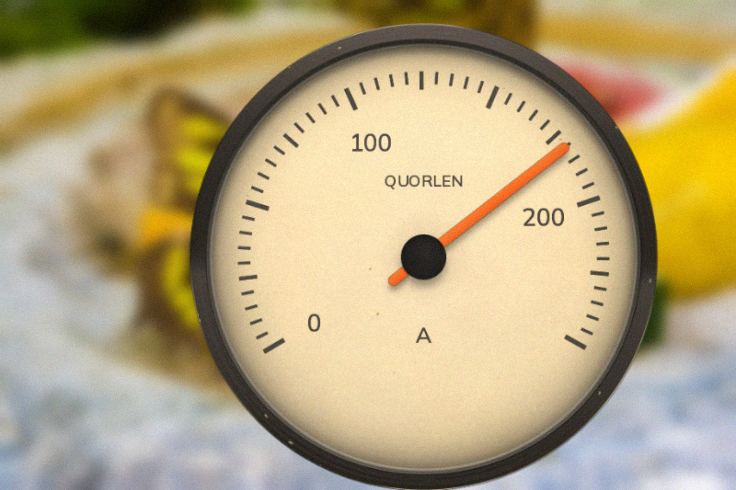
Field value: 180 (A)
